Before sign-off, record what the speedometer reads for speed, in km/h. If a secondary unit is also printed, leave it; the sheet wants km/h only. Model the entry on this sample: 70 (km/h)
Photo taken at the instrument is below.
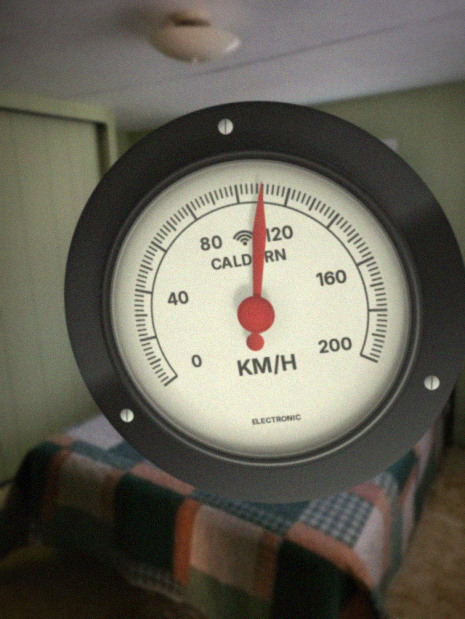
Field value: 110 (km/h)
